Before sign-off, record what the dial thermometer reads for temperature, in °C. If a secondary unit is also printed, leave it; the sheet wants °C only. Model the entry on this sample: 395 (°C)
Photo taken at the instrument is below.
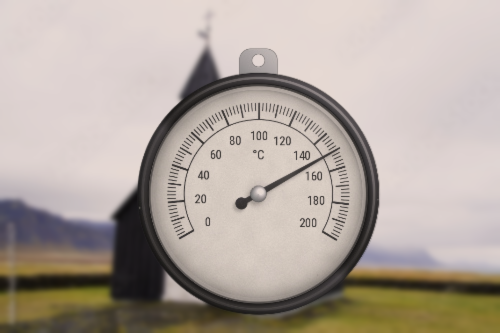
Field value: 150 (°C)
